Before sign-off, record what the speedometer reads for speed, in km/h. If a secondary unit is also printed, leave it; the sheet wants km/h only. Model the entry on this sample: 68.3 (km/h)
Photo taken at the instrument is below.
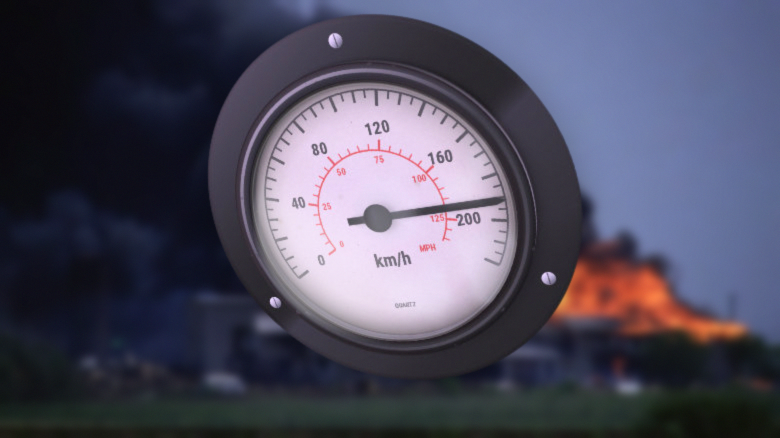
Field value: 190 (km/h)
